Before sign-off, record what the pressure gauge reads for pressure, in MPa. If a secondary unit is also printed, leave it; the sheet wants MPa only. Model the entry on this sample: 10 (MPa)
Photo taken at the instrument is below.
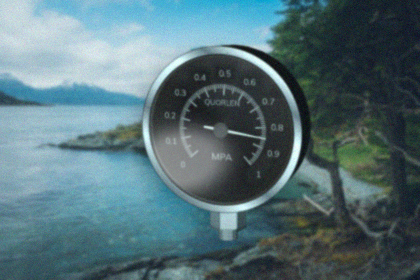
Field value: 0.85 (MPa)
